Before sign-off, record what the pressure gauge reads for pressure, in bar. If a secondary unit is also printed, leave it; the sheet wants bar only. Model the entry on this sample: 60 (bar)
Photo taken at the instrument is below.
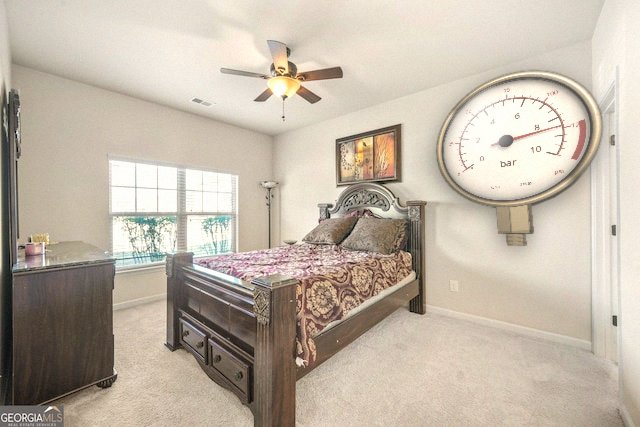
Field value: 8.5 (bar)
